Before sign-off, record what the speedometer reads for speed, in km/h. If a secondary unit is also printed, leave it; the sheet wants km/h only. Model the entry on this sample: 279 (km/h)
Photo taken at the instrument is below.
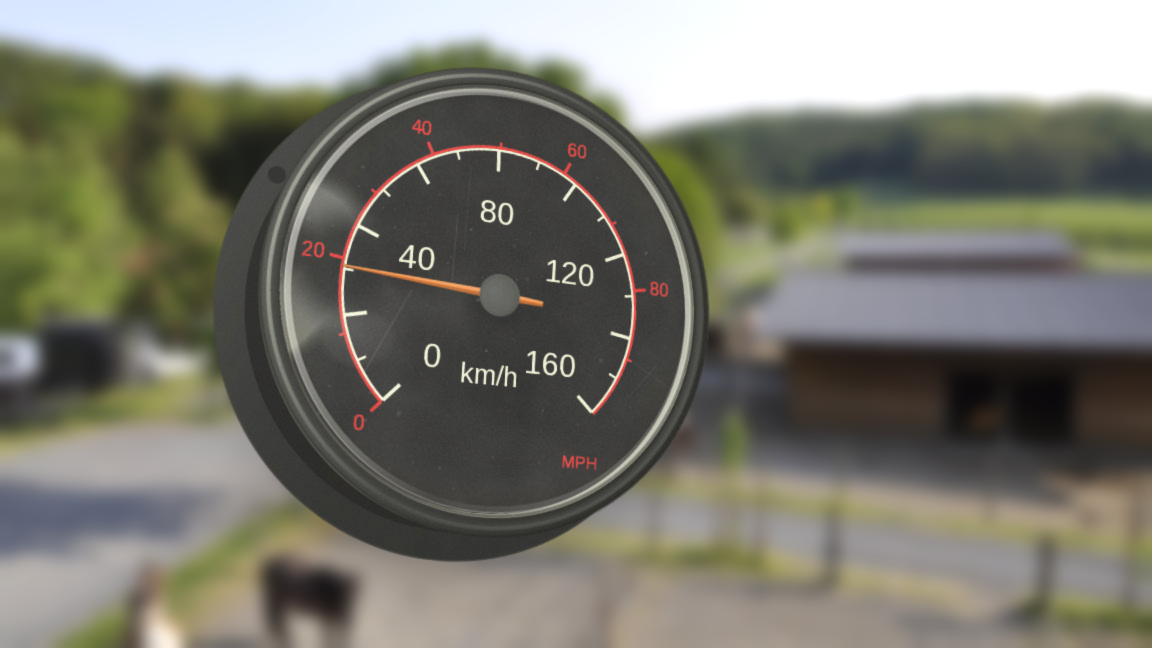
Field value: 30 (km/h)
